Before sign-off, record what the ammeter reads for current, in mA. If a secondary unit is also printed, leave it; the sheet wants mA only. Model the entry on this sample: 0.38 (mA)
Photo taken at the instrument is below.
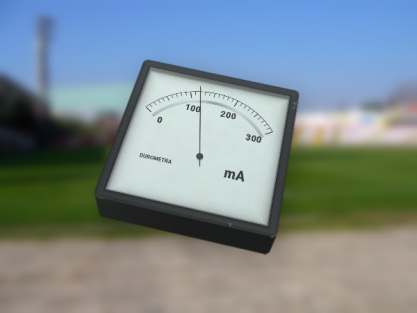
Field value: 120 (mA)
